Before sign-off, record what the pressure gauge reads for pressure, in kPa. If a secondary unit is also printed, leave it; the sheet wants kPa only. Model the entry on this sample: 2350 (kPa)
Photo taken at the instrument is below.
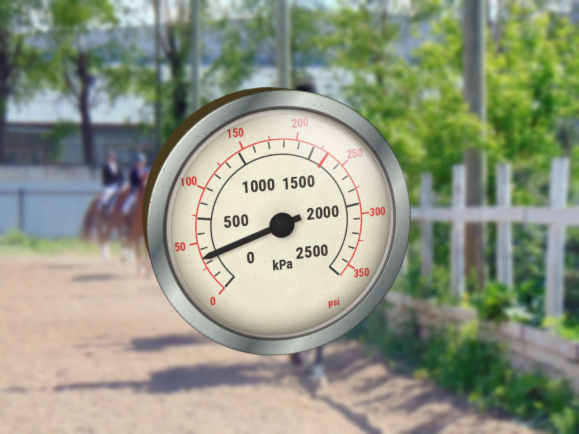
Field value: 250 (kPa)
